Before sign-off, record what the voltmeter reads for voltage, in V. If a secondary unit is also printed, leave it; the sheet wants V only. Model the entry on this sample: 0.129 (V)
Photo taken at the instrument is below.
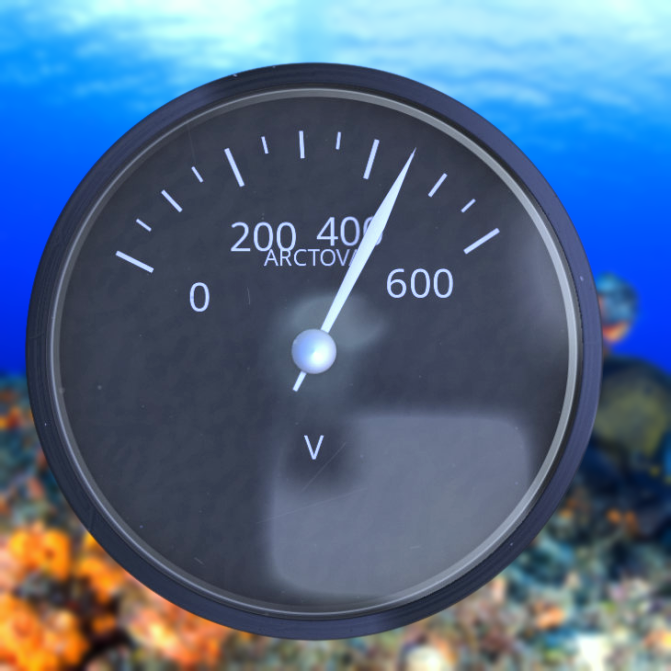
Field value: 450 (V)
